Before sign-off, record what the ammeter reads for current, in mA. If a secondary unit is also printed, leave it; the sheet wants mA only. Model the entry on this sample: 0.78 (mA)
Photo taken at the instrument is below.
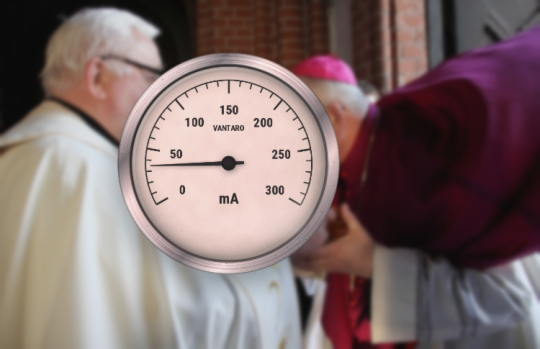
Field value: 35 (mA)
